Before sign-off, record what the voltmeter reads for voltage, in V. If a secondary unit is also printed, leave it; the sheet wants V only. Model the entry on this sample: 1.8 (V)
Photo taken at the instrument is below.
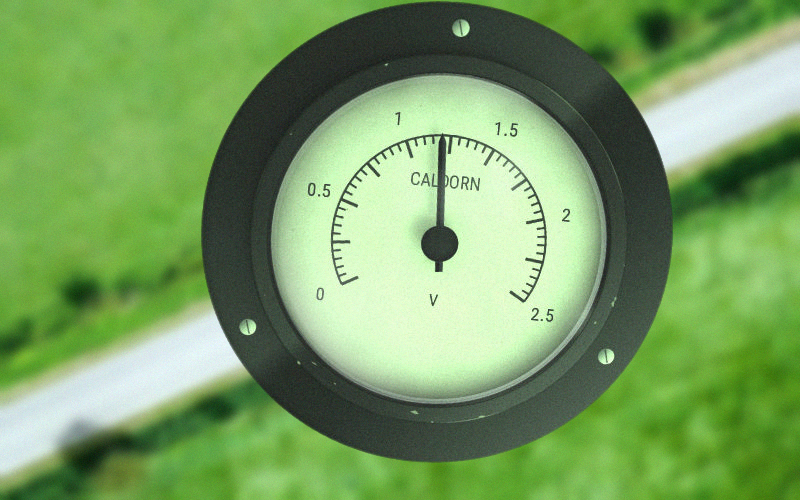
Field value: 1.2 (V)
